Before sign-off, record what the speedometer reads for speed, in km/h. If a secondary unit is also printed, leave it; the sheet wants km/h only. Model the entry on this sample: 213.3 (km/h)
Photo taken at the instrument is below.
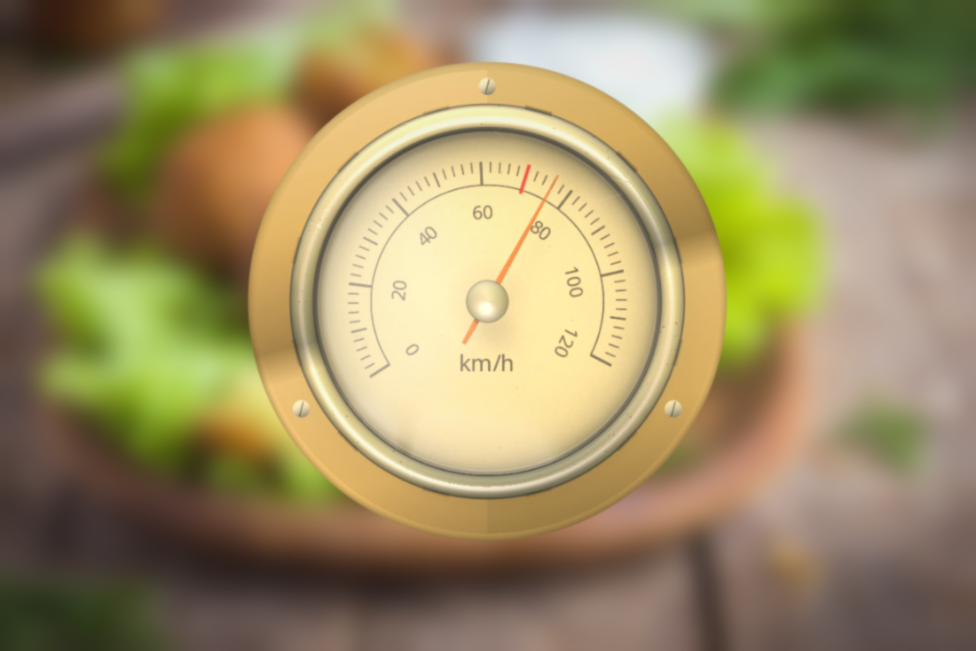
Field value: 76 (km/h)
